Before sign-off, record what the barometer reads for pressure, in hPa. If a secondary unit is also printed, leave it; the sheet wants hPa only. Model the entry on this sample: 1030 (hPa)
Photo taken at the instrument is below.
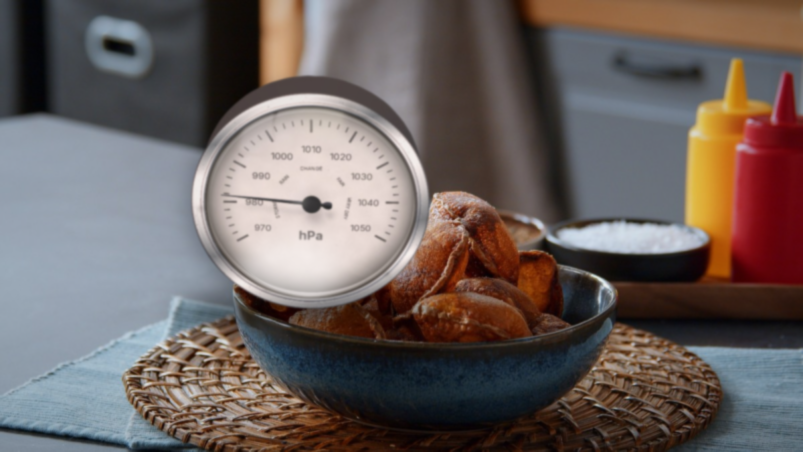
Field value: 982 (hPa)
